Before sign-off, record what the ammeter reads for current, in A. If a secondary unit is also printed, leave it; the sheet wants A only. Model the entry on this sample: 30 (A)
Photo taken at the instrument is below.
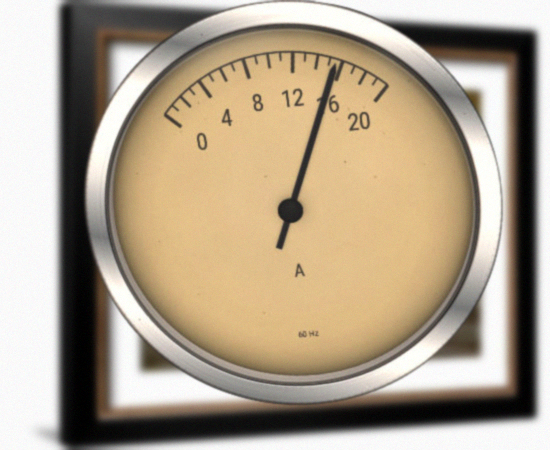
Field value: 15.5 (A)
